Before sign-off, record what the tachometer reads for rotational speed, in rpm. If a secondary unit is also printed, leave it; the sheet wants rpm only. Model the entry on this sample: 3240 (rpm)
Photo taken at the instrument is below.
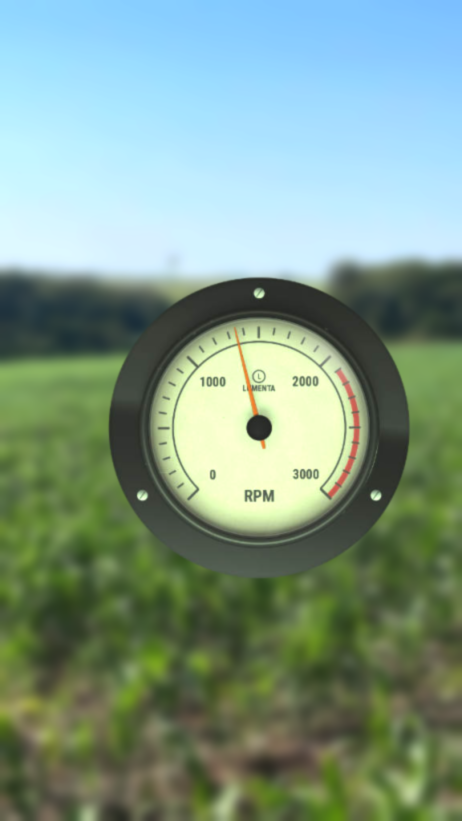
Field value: 1350 (rpm)
